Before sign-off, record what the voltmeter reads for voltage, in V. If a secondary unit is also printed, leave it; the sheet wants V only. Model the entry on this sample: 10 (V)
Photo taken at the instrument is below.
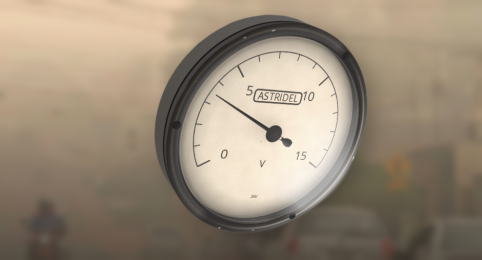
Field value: 3.5 (V)
